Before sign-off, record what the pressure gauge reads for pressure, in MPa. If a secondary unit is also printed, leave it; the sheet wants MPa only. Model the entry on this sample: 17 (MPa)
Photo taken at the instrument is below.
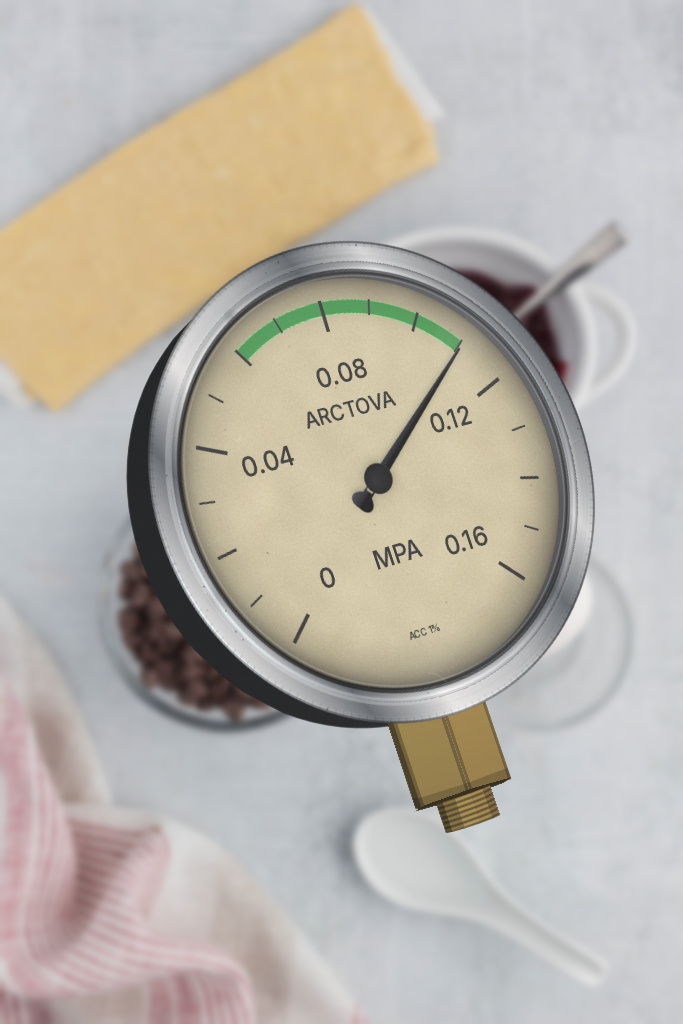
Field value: 0.11 (MPa)
